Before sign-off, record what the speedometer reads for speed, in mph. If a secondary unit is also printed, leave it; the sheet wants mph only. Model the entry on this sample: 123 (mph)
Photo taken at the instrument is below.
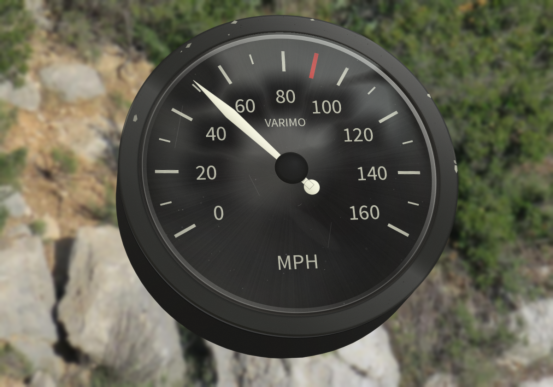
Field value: 50 (mph)
